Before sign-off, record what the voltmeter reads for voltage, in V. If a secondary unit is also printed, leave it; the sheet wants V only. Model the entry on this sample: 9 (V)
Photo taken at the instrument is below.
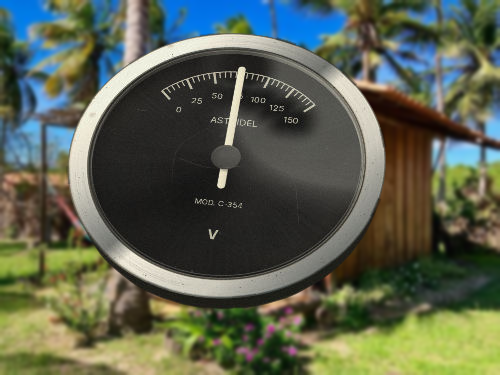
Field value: 75 (V)
